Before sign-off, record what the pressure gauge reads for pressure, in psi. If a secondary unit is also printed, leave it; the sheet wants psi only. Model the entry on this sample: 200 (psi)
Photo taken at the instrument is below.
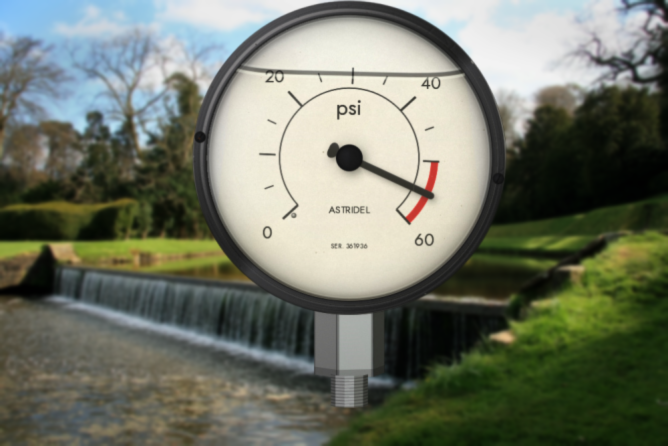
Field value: 55 (psi)
